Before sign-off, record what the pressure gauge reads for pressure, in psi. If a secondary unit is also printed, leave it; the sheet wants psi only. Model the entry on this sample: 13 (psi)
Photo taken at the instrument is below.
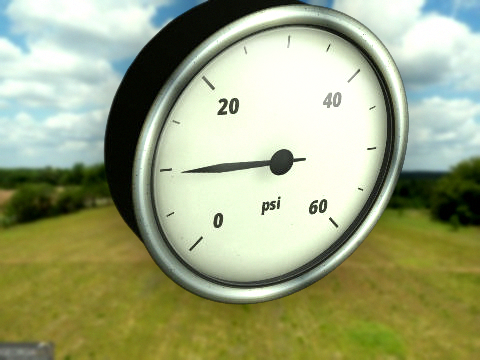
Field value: 10 (psi)
